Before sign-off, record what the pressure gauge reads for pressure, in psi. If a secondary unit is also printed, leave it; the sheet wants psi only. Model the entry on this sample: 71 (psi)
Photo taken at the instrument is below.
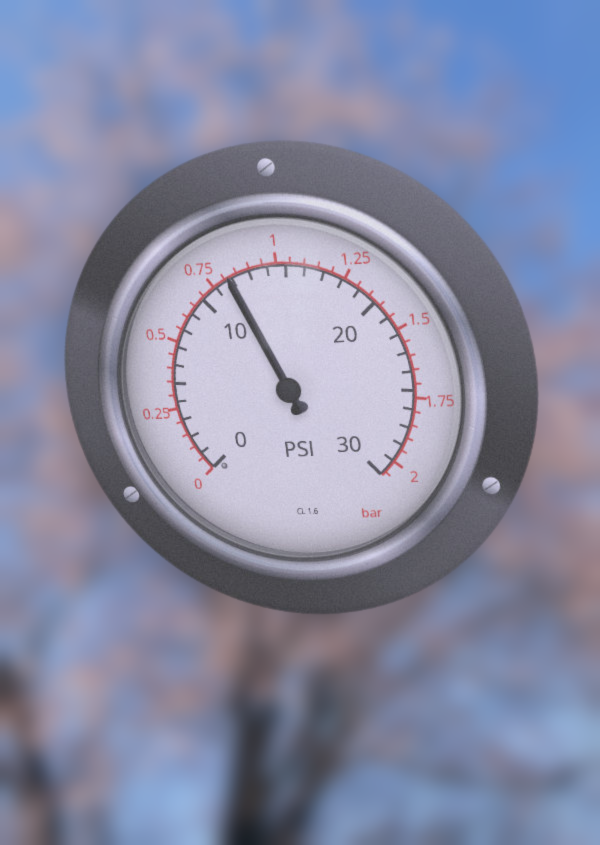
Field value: 12 (psi)
